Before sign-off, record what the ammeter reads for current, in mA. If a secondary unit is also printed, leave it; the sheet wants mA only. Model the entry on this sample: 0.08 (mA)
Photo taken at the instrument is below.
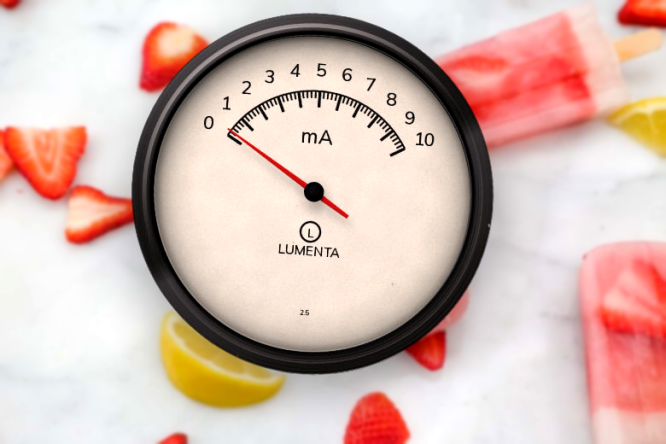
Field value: 0.2 (mA)
